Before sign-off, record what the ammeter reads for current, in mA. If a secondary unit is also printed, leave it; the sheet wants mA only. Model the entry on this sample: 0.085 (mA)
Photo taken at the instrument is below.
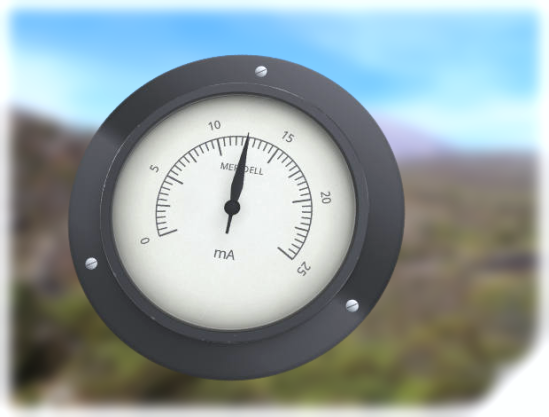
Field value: 12.5 (mA)
